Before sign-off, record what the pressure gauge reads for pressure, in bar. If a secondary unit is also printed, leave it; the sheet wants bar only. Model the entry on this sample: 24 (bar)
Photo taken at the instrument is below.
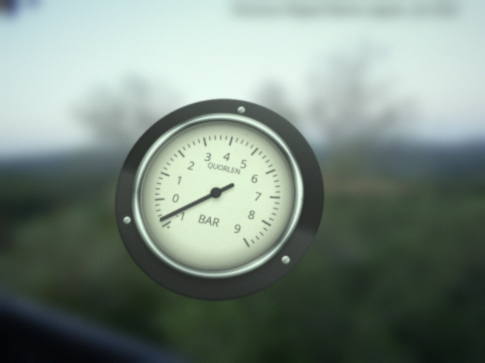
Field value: -0.8 (bar)
